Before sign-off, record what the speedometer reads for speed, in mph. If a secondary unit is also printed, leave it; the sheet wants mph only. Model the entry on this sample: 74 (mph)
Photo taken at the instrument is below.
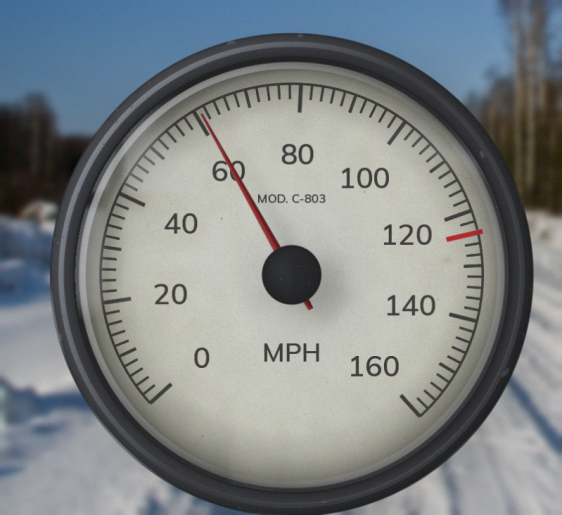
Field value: 61 (mph)
